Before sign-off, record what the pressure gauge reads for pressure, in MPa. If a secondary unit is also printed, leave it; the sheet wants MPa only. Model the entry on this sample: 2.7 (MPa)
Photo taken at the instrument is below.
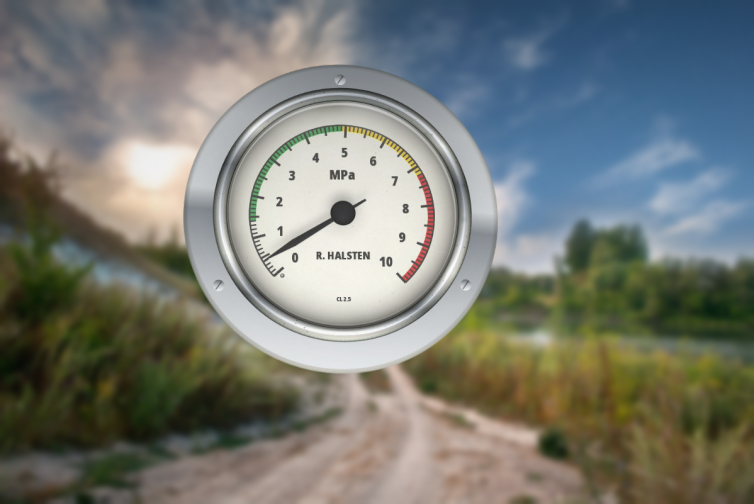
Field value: 0.4 (MPa)
